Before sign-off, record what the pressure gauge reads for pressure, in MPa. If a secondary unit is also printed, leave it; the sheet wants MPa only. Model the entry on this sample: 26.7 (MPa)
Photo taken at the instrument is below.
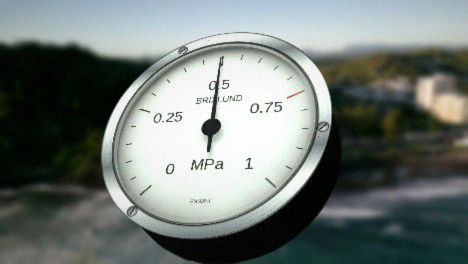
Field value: 0.5 (MPa)
